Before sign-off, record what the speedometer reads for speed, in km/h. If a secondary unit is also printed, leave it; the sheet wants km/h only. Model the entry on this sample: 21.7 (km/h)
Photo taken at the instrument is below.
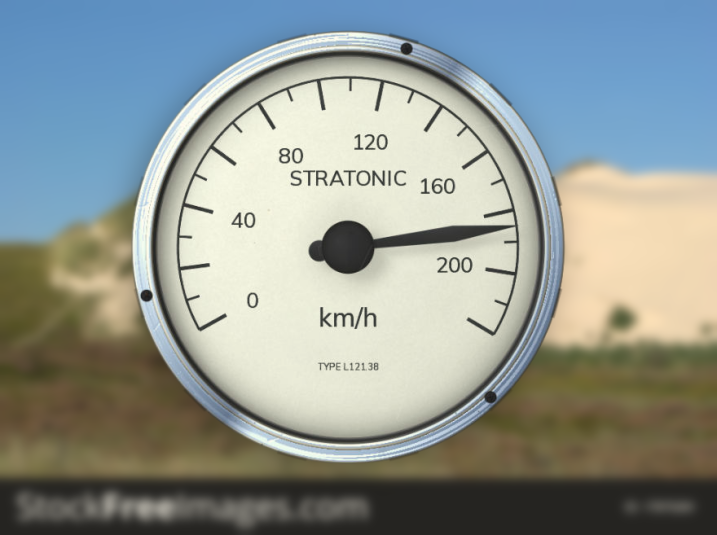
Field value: 185 (km/h)
